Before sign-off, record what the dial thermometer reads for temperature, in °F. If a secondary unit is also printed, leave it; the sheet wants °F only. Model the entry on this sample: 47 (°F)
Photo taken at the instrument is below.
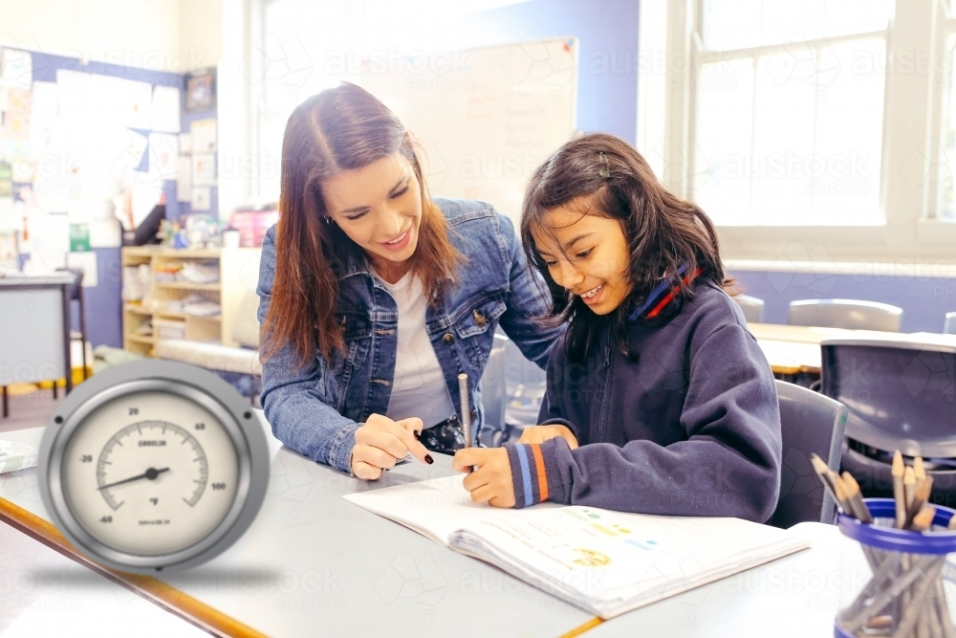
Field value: -40 (°F)
